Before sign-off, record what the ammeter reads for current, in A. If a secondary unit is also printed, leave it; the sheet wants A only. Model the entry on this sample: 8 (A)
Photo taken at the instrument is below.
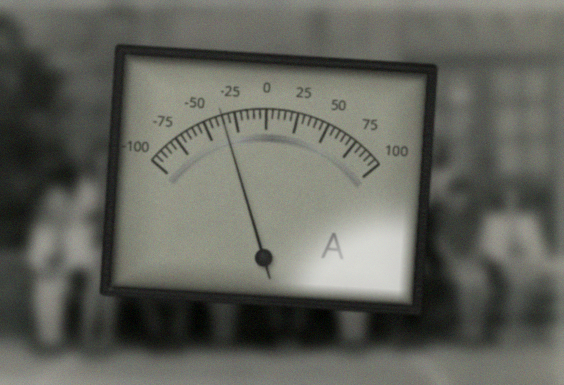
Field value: -35 (A)
